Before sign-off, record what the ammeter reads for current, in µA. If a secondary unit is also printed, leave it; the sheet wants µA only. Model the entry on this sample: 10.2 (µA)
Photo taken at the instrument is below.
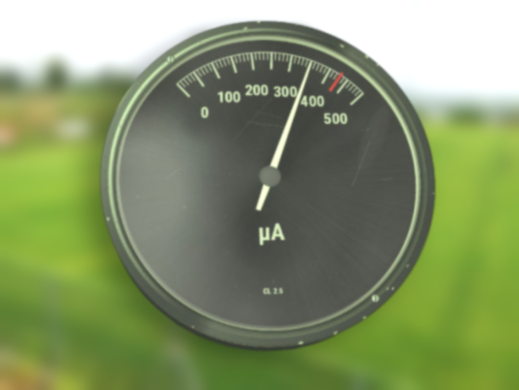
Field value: 350 (µA)
